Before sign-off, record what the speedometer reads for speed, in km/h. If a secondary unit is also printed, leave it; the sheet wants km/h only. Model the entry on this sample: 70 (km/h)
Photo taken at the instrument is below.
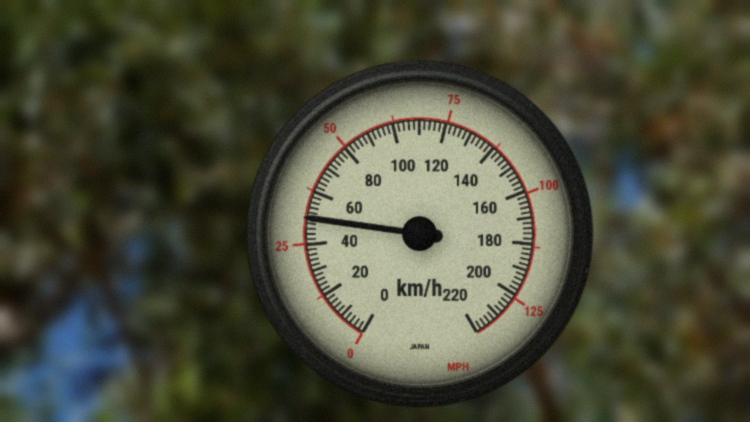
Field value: 50 (km/h)
